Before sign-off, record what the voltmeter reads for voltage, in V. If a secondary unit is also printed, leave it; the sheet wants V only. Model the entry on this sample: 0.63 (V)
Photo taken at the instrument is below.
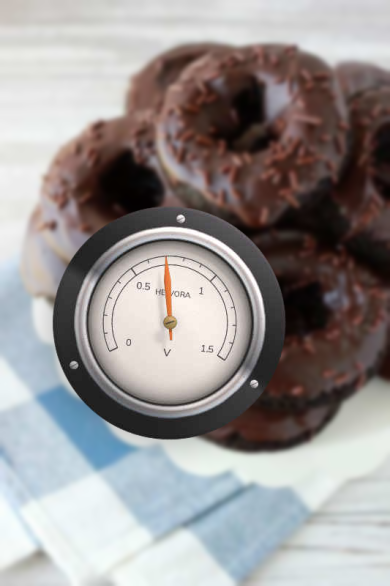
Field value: 0.7 (V)
